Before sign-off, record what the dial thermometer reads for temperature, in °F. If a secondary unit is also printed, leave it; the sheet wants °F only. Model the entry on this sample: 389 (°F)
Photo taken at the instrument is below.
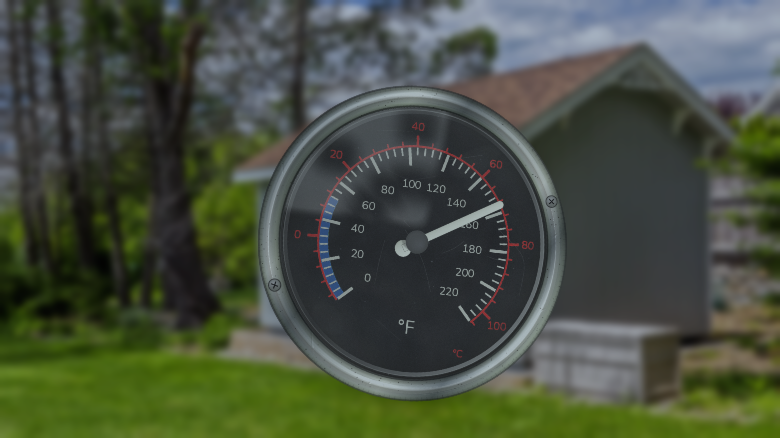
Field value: 156 (°F)
